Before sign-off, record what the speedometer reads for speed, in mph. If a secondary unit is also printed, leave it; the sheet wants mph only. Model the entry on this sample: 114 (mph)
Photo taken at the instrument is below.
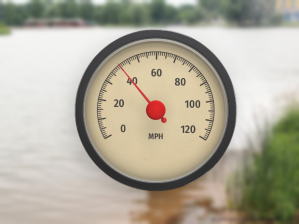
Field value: 40 (mph)
